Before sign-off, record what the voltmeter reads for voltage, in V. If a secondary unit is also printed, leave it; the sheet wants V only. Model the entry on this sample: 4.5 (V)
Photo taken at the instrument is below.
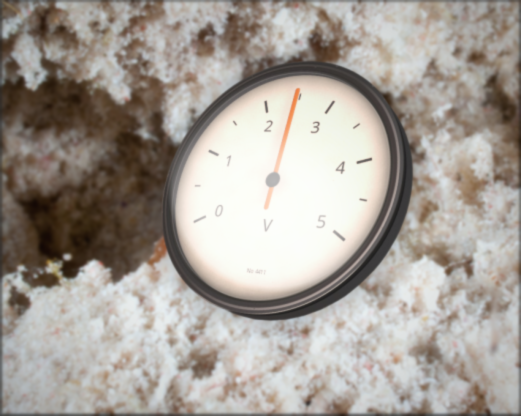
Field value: 2.5 (V)
